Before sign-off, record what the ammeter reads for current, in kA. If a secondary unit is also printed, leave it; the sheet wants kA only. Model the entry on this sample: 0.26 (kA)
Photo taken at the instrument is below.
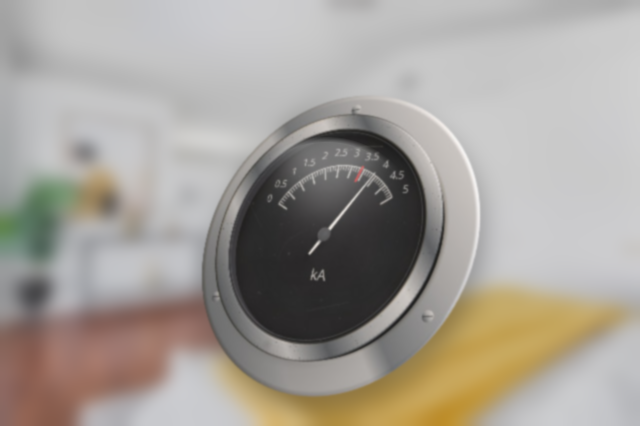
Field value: 4 (kA)
